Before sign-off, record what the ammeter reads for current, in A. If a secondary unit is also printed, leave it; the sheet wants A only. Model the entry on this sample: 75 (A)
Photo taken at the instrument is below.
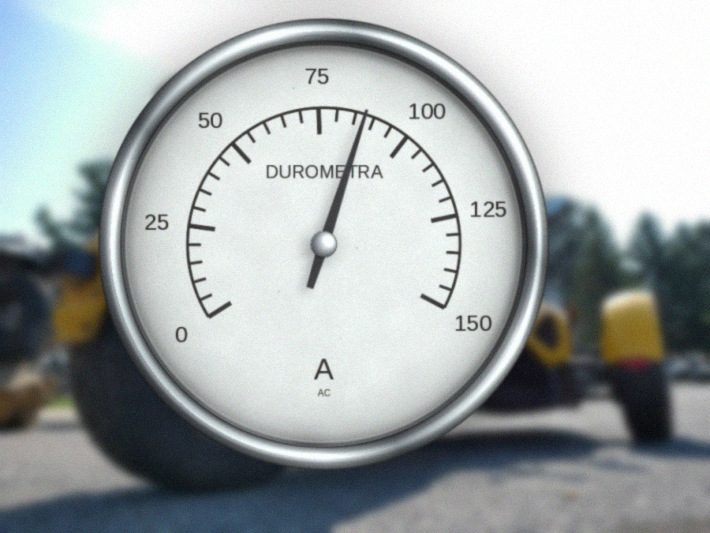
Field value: 87.5 (A)
